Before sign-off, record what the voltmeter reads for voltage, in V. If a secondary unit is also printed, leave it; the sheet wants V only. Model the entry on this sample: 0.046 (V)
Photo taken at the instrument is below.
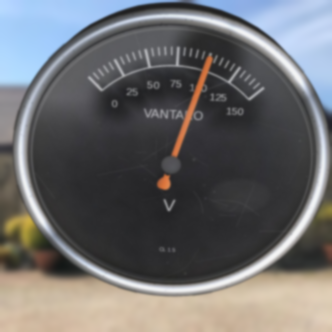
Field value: 100 (V)
